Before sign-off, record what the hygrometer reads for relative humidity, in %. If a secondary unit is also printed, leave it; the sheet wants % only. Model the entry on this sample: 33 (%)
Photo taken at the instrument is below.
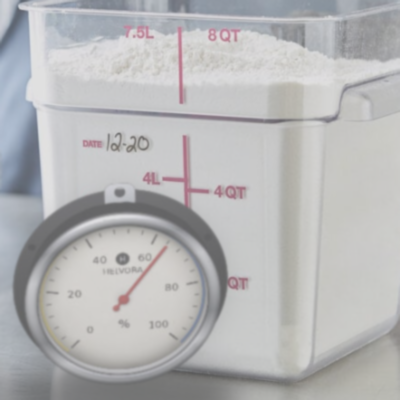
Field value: 64 (%)
